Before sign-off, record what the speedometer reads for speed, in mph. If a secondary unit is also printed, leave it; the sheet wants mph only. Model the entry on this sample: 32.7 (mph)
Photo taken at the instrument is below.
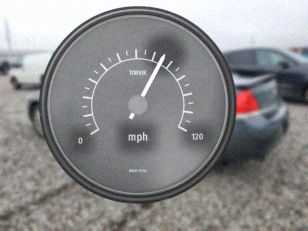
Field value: 75 (mph)
